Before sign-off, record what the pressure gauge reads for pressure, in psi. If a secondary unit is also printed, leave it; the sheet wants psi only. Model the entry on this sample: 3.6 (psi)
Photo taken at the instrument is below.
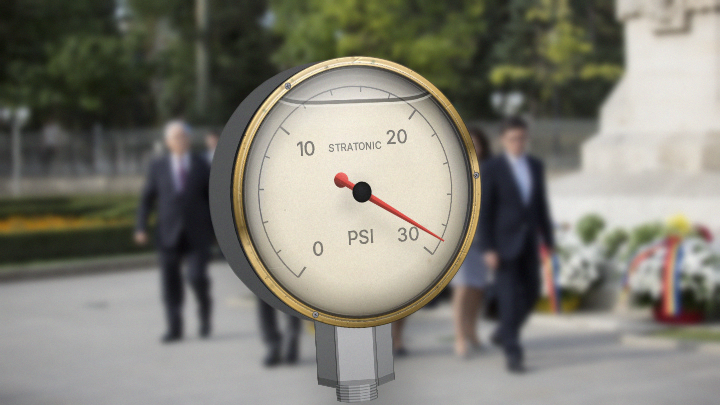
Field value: 29 (psi)
